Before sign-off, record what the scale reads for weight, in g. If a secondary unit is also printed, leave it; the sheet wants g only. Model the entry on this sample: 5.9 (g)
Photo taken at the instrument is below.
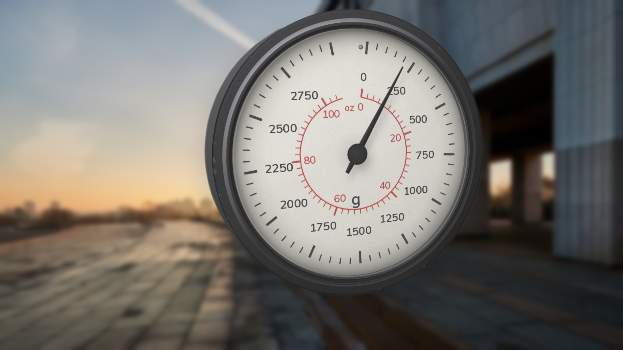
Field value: 200 (g)
